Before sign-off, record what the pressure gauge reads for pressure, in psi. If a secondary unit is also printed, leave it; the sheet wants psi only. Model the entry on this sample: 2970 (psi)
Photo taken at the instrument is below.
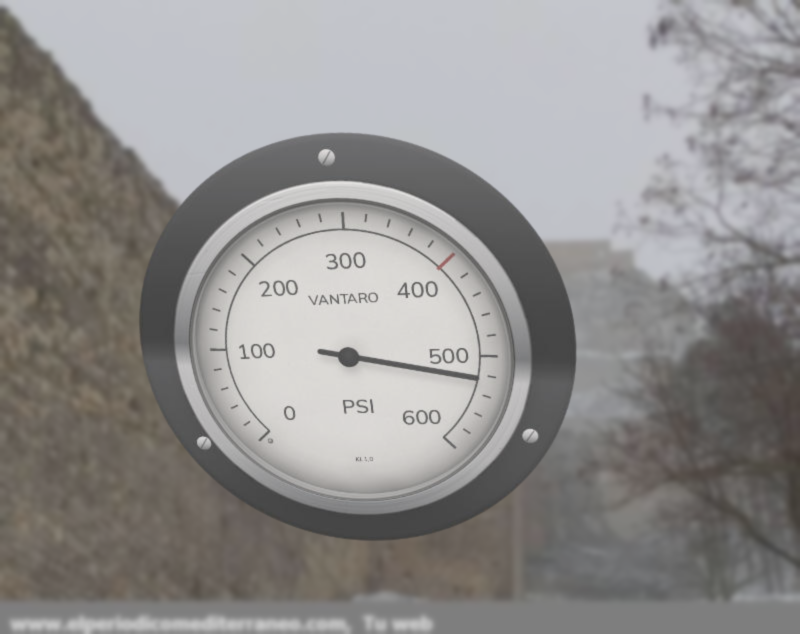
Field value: 520 (psi)
